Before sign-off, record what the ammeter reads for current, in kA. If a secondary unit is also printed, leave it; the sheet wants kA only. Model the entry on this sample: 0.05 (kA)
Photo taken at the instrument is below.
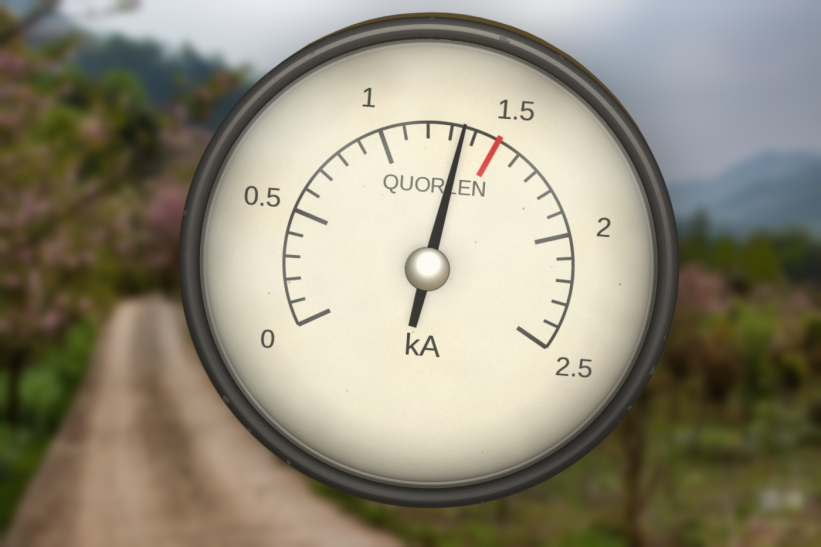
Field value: 1.35 (kA)
